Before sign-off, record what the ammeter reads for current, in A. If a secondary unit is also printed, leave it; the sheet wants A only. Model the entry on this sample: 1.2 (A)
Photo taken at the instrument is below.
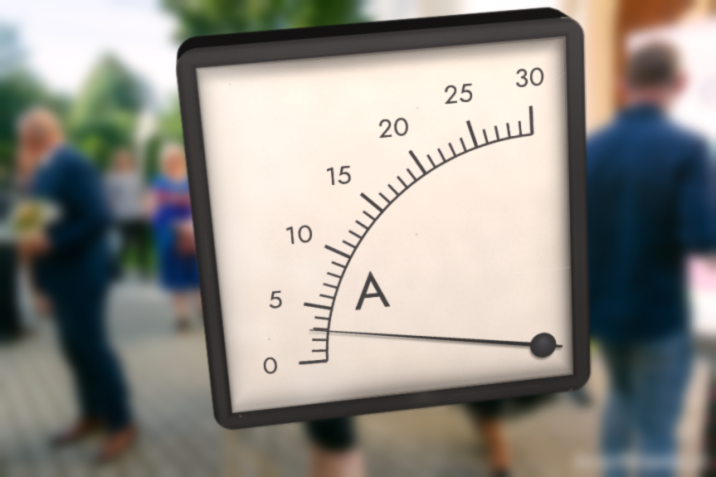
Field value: 3 (A)
